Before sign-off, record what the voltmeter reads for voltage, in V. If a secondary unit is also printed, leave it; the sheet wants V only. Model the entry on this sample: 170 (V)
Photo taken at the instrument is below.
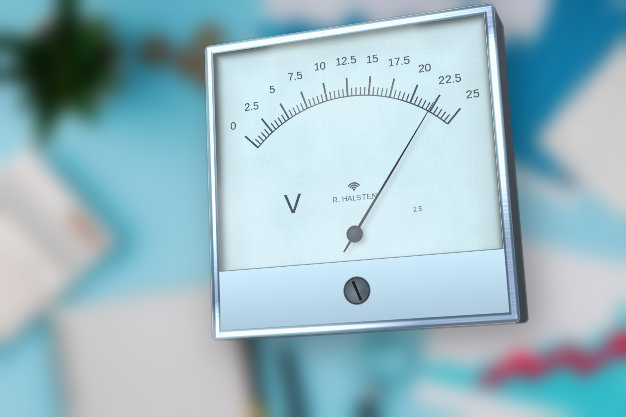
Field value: 22.5 (V)
